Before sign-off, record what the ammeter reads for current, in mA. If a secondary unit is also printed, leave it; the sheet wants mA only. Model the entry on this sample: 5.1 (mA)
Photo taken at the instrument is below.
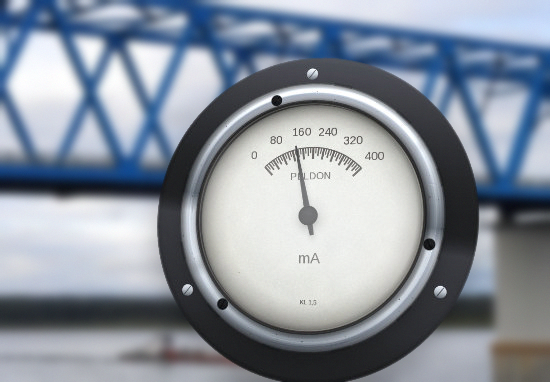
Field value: 140 (mA)
